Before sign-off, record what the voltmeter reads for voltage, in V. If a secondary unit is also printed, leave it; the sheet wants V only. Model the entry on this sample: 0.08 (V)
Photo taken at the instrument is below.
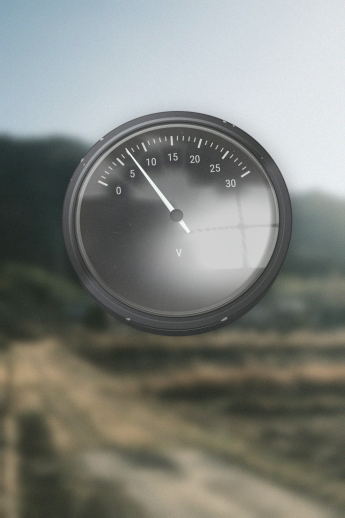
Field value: 7 (V)
